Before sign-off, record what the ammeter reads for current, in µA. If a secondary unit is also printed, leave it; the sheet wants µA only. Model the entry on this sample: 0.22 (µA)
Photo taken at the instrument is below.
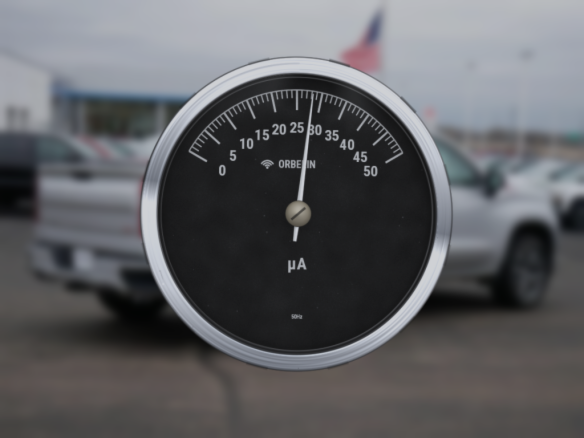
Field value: 28 (µA)
